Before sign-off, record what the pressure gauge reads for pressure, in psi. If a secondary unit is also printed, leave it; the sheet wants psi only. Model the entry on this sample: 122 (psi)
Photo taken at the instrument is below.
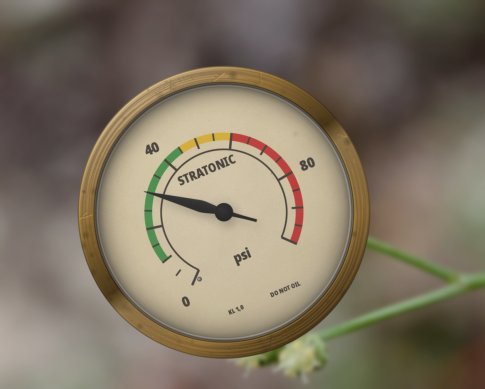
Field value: 30 (psi)
